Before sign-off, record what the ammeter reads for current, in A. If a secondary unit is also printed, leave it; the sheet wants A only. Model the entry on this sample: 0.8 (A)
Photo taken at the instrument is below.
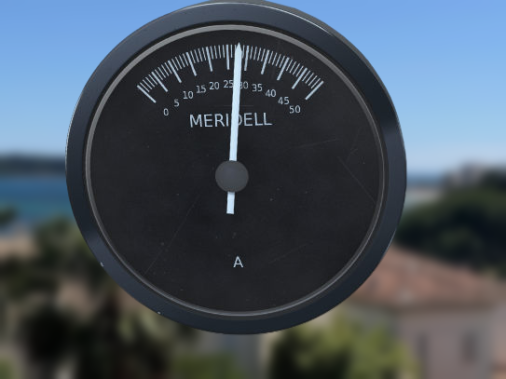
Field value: 28 (A)
